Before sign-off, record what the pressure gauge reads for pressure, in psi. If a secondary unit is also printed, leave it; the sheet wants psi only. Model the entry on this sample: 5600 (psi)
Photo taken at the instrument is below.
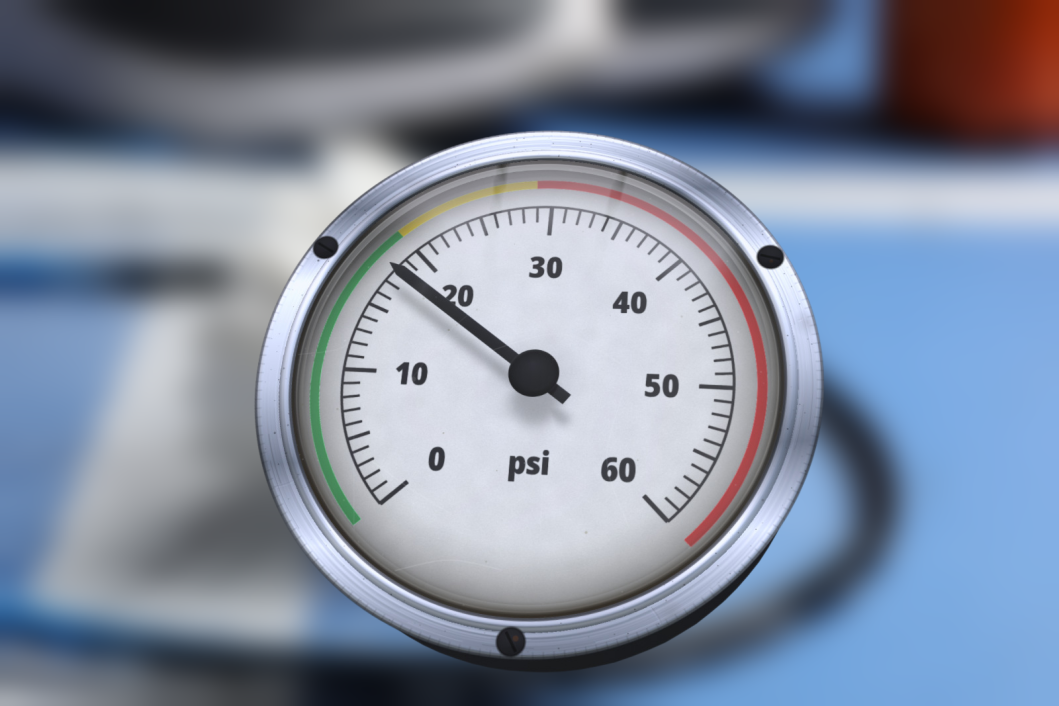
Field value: 18 (psi)
